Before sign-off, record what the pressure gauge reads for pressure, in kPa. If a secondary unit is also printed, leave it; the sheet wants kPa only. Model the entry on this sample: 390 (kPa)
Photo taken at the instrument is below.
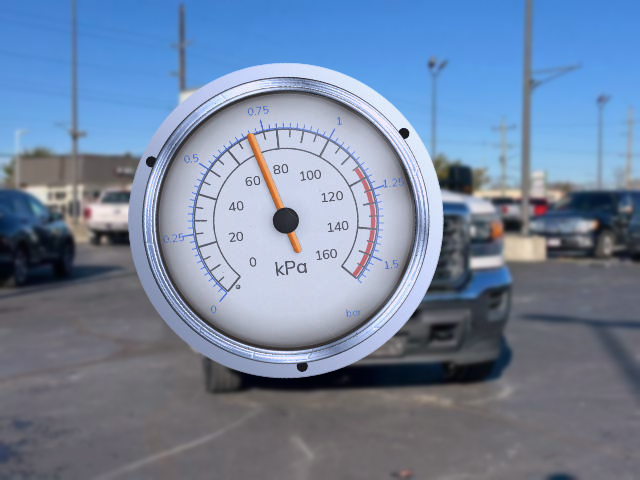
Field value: 70 (kPa)
